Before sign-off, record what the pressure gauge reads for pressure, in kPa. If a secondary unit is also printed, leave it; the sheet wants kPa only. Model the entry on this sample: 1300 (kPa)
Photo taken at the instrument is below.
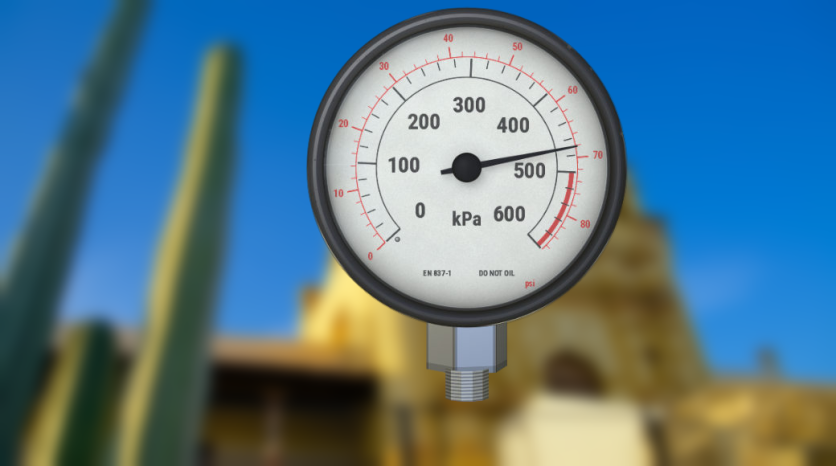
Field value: 470 (kPa)
